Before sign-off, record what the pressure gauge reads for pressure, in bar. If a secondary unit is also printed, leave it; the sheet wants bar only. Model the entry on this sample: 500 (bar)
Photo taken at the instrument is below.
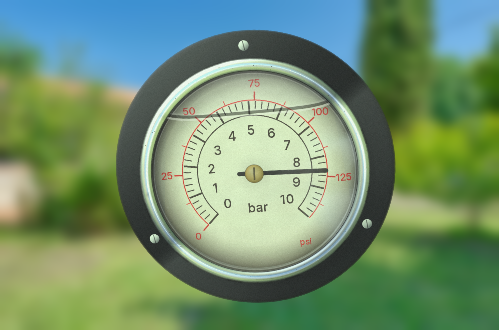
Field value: 8.4 (bar)
